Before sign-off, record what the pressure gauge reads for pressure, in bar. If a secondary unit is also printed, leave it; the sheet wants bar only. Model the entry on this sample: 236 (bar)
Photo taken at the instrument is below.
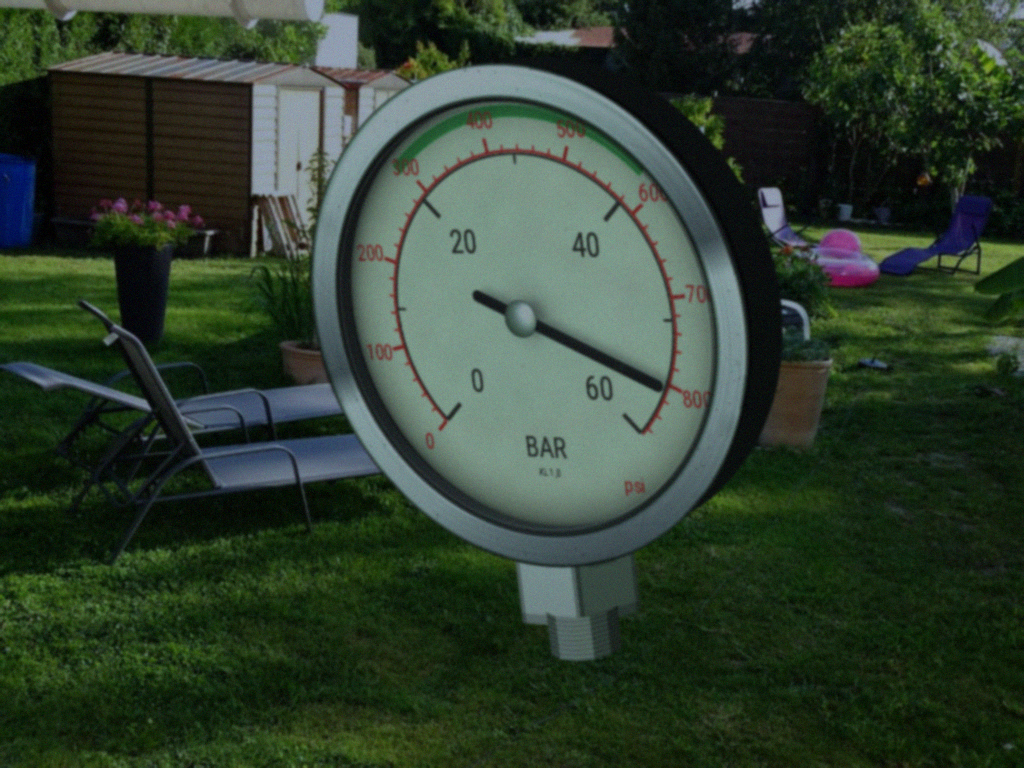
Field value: 55 (bar)
